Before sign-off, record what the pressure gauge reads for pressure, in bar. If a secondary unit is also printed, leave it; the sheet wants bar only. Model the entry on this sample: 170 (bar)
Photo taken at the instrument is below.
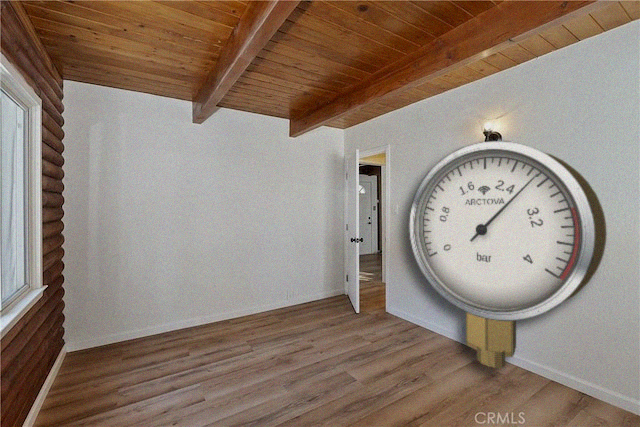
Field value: 2.7 (bar)
